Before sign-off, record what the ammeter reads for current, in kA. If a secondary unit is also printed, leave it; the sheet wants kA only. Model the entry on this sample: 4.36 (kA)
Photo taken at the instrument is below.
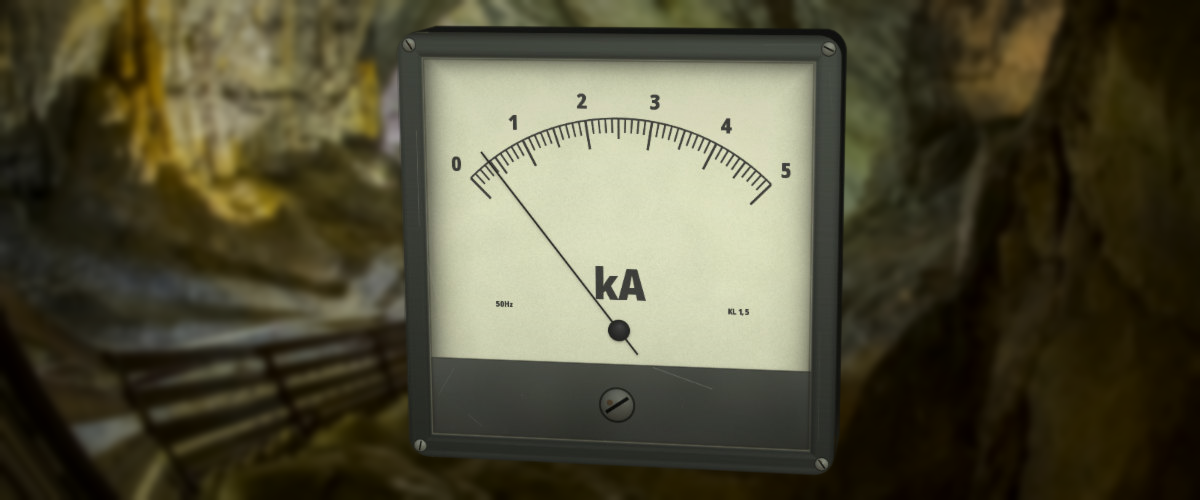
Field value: 0.4 (kA)
